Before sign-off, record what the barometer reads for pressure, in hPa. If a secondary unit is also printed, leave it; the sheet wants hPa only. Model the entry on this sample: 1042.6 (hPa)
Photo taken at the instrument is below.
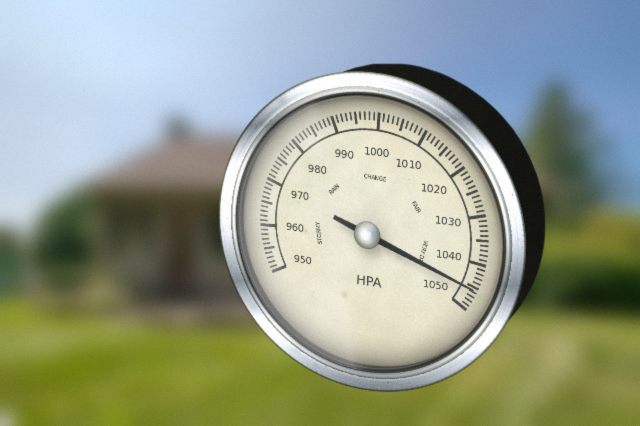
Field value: 1045 (hPa)
